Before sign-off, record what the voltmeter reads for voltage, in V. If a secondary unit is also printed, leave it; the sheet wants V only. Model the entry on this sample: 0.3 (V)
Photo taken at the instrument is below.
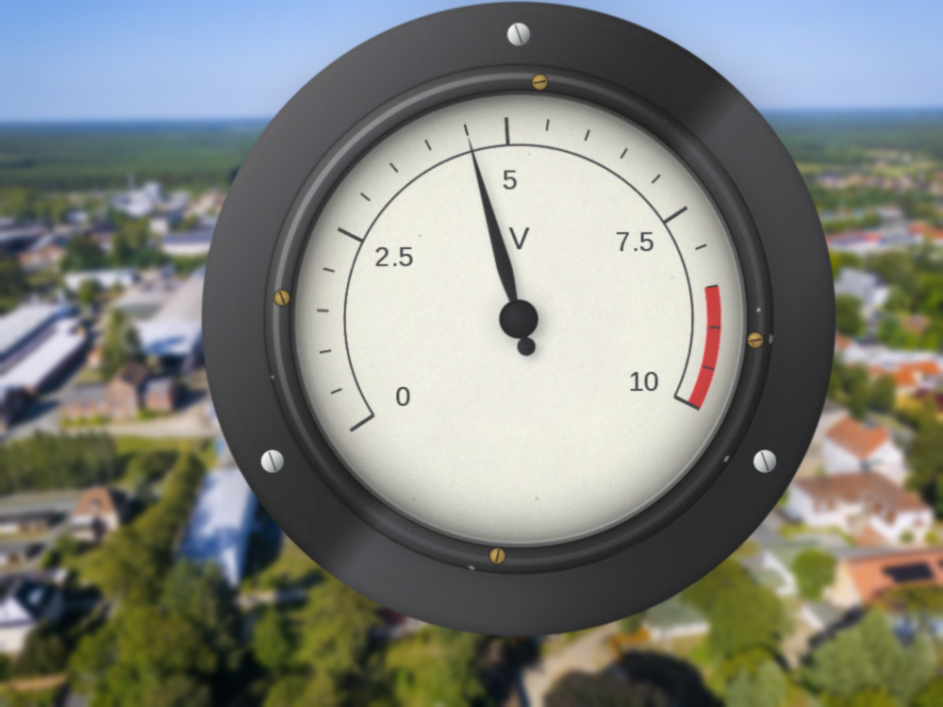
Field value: 4.5 (V)
